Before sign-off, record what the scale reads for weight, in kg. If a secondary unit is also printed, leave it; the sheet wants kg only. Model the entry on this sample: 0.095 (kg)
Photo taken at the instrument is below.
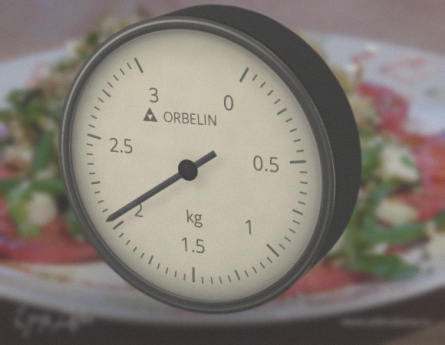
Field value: 2.05 (kg)
